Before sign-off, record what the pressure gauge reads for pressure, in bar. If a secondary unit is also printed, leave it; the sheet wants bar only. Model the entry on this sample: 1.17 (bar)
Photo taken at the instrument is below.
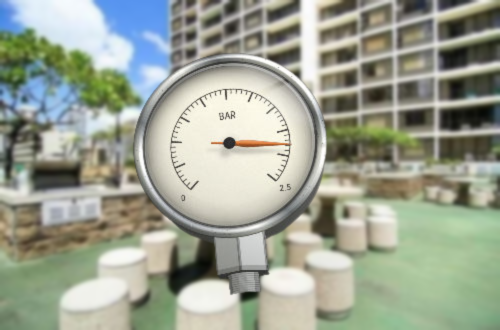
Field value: 2.15 (bar)
